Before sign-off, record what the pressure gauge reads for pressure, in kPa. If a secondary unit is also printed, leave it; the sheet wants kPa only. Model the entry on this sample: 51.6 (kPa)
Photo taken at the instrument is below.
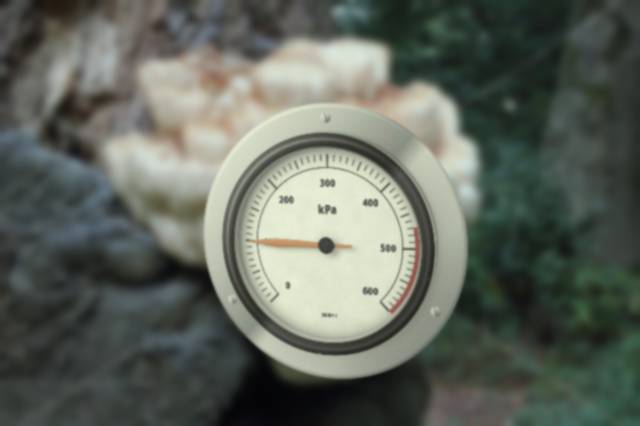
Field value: 100 (kPa)
